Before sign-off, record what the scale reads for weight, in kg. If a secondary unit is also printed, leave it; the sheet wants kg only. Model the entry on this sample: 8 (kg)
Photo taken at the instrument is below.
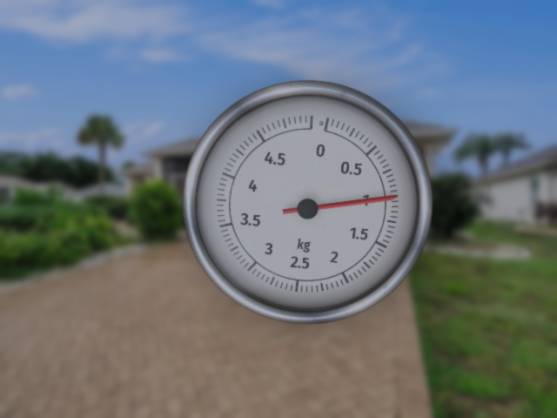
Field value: 1 (kg)
